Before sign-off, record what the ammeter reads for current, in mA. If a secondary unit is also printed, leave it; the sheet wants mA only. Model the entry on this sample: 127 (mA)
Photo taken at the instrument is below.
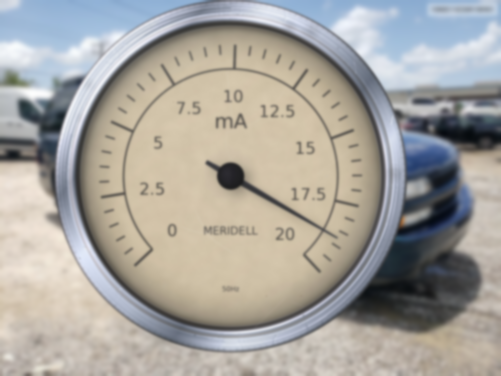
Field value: 18.75 (mA)
